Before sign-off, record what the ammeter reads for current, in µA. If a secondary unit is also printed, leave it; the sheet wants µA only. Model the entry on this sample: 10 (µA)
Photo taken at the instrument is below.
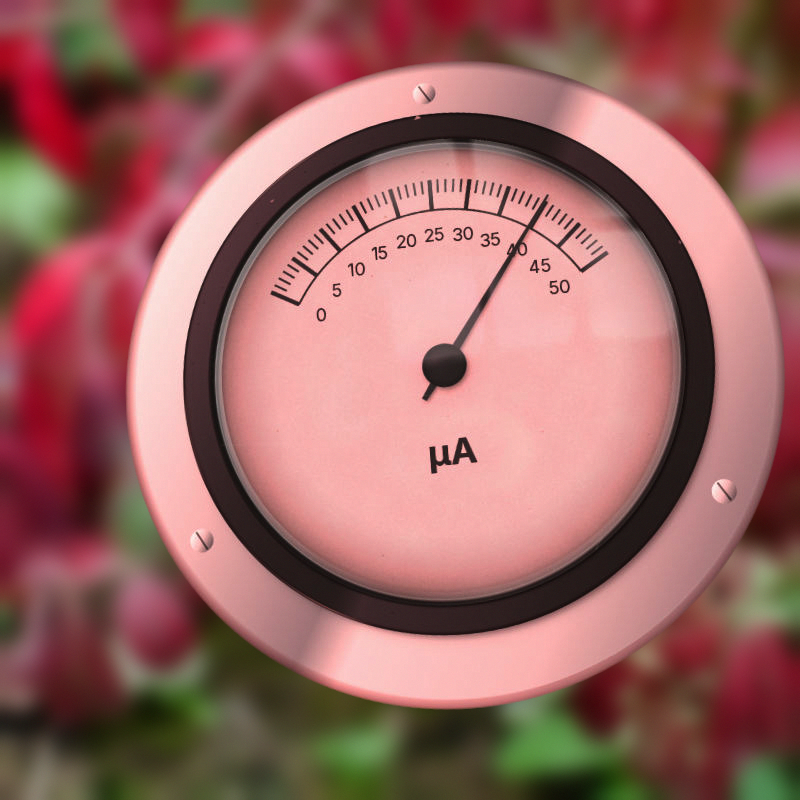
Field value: 40 (µA)
